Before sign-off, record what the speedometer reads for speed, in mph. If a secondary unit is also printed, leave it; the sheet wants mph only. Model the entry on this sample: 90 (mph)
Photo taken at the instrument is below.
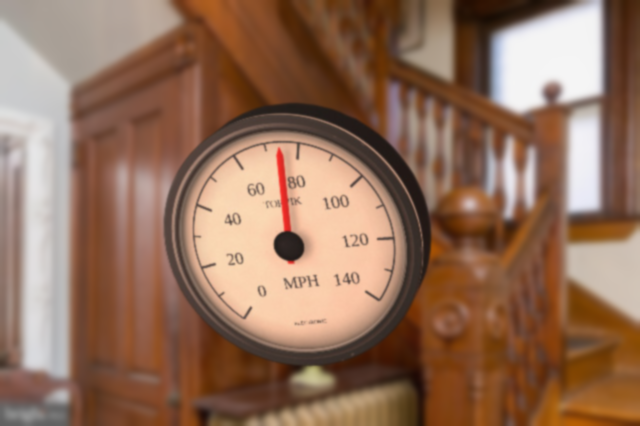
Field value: 75 (mph)
